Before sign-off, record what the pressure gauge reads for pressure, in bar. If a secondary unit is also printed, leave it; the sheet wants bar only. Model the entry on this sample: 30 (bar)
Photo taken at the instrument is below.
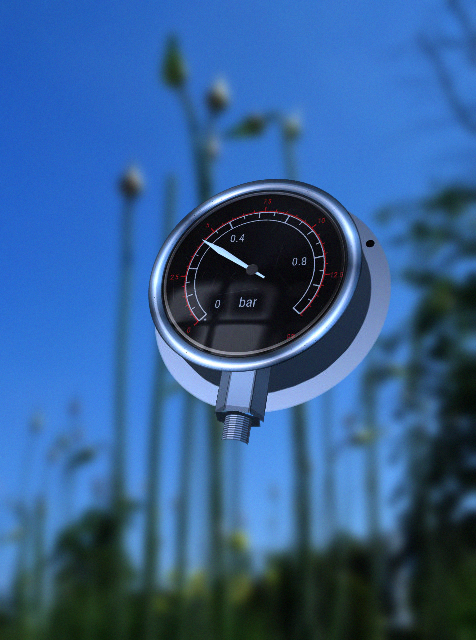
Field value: 0.3 (bar)
